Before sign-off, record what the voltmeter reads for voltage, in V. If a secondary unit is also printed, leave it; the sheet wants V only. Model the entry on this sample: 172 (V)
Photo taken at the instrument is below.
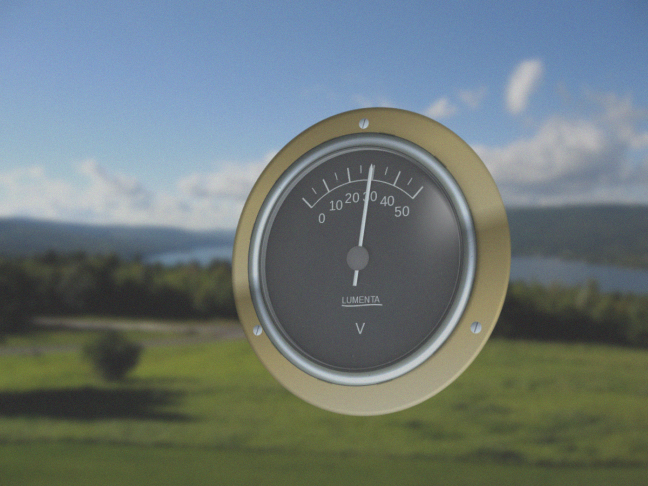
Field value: 30 (V)
